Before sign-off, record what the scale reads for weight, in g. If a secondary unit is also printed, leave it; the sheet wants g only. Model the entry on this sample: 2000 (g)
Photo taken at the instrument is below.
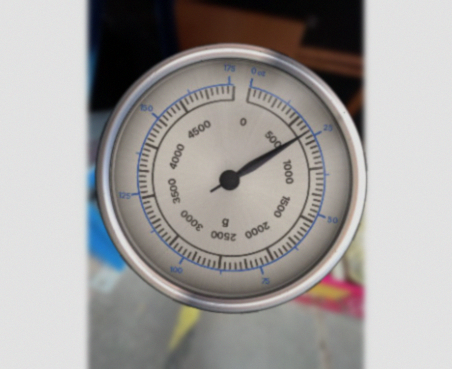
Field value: 650 (g)
